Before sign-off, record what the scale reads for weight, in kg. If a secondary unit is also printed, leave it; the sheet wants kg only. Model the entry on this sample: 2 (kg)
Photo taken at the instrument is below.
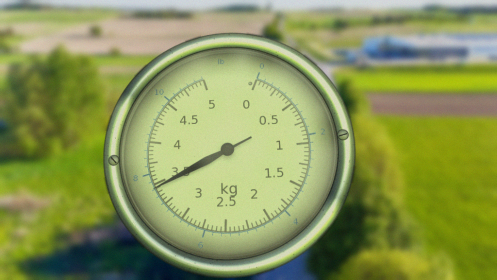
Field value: 3.45 (kg)
